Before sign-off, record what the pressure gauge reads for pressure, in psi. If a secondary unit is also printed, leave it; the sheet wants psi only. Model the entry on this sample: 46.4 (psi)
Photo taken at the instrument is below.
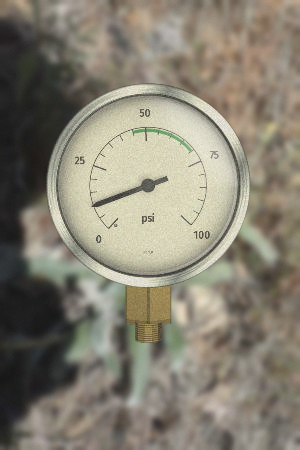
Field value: 10 (psi)
